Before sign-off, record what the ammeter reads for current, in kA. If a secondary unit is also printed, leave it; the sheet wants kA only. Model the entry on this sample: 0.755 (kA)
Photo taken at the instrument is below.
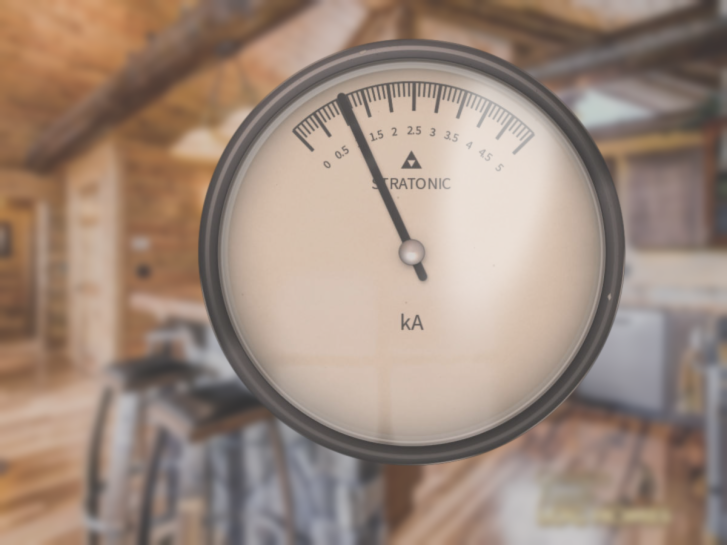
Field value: 1.1 (kA)
